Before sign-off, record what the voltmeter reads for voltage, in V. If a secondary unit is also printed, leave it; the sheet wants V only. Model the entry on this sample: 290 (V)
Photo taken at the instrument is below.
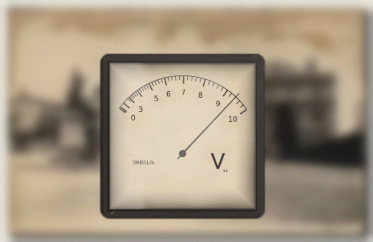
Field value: 9.4 (V)
